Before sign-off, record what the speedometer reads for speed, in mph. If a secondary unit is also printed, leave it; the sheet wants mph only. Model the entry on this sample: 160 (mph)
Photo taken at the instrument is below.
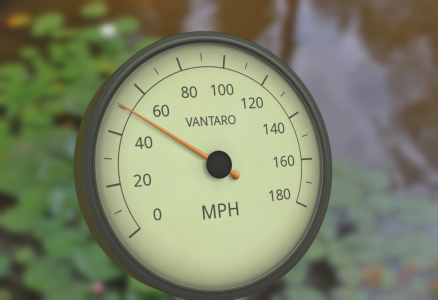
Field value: 50 (mph)
